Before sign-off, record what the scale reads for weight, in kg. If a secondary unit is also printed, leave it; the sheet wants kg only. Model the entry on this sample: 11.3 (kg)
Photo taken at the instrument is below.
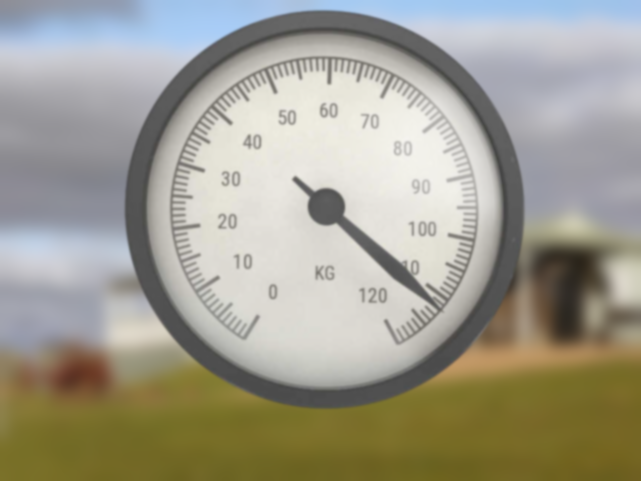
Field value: 112 (kg)
